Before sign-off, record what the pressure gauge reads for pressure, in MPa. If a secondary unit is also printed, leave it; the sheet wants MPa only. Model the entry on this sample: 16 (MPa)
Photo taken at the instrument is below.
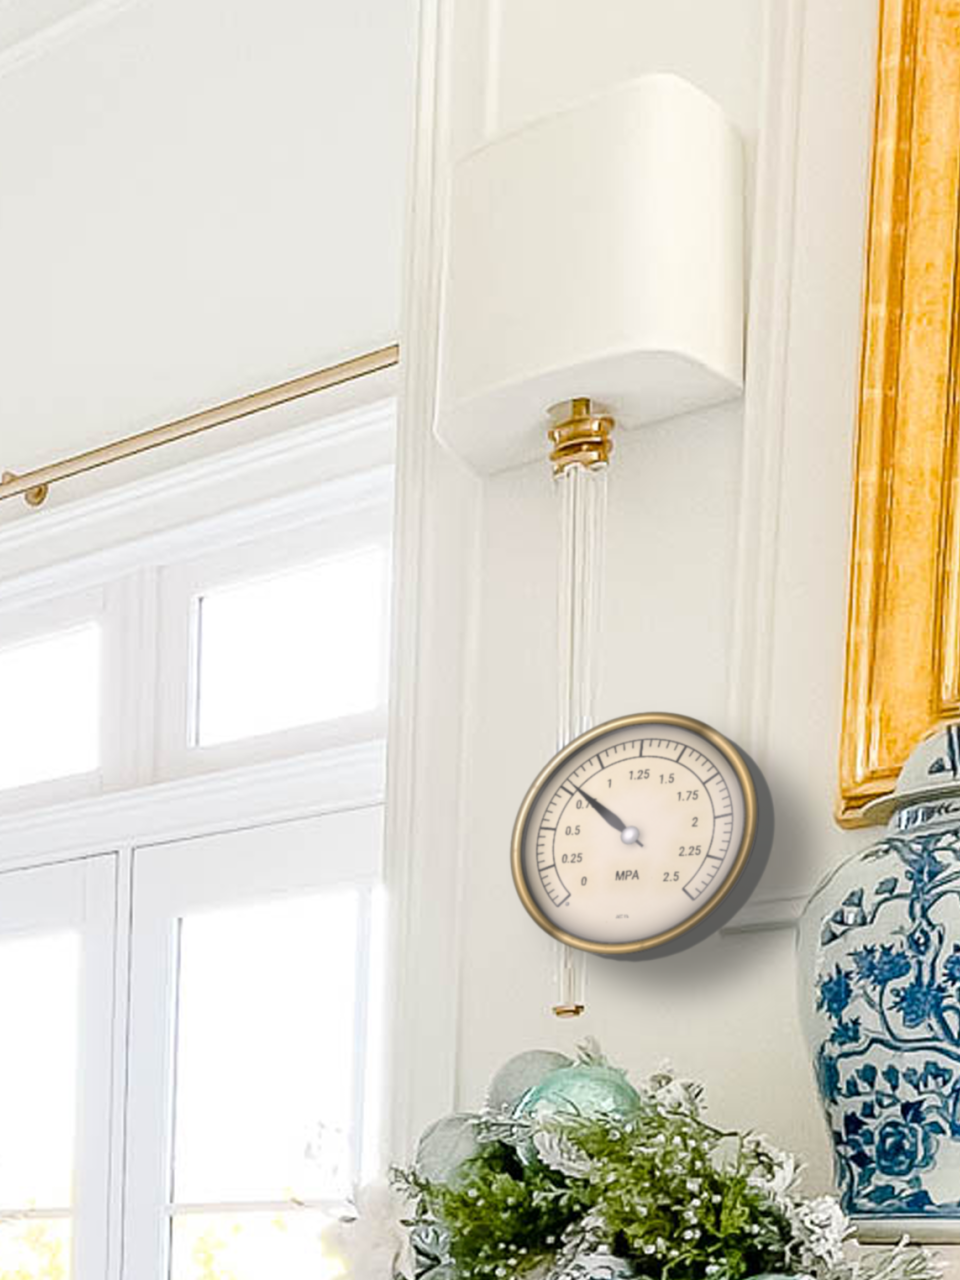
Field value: 0.8 (MPa)
